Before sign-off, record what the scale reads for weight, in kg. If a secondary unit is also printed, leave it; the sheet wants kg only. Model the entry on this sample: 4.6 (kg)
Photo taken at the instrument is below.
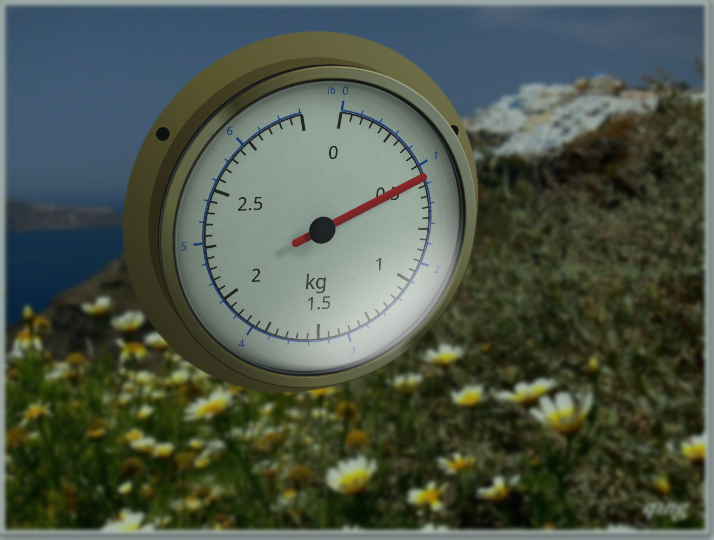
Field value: 0.5 (kg)
